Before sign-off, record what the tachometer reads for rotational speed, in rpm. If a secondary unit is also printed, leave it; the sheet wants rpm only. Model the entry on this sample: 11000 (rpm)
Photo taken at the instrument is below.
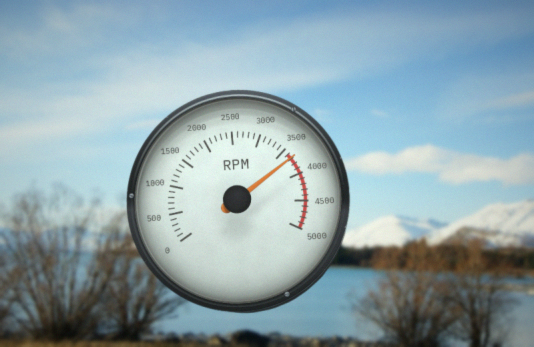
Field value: 3700 (rpm)
